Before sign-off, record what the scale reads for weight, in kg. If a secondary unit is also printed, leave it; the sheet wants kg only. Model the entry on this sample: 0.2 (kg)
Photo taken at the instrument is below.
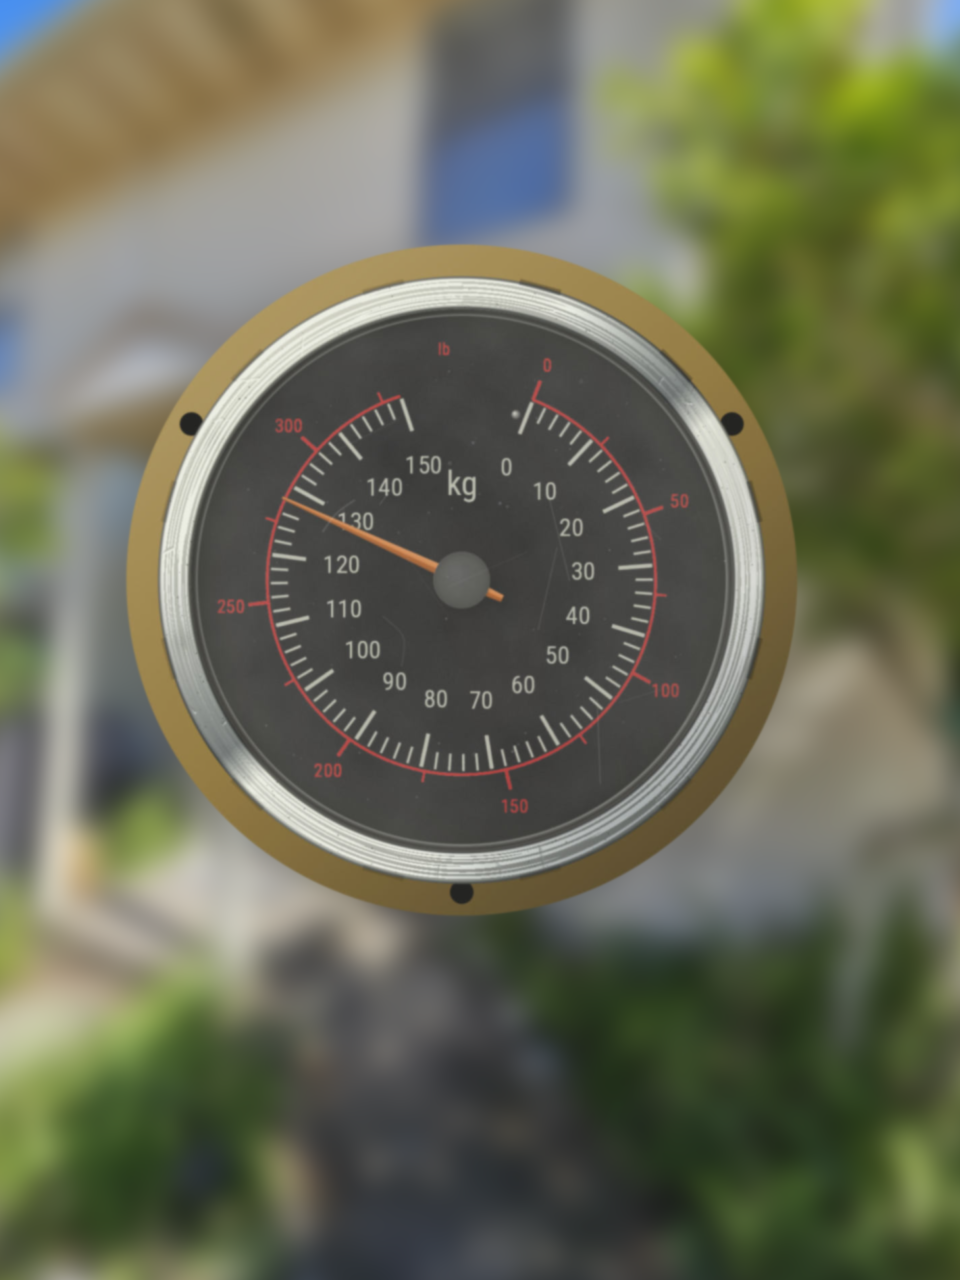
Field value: 128 (kg)
